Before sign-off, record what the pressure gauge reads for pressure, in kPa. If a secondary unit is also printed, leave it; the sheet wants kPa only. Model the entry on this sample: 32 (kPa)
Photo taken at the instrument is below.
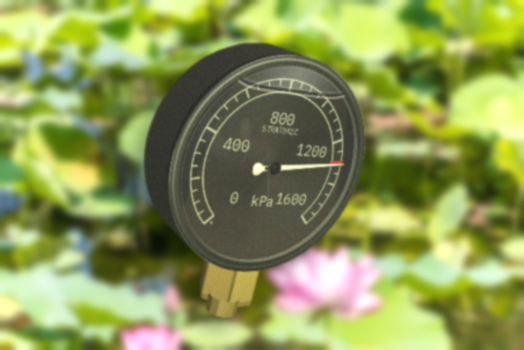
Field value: 1300 (kPa)
